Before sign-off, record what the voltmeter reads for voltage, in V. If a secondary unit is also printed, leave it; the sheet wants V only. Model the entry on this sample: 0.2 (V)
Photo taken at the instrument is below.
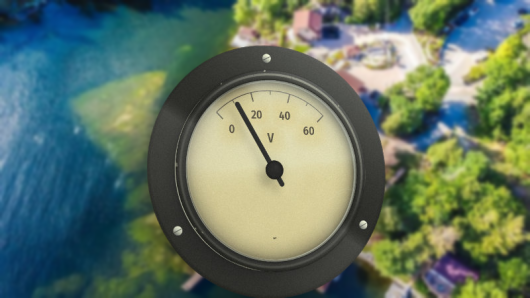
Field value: 10 (V)
